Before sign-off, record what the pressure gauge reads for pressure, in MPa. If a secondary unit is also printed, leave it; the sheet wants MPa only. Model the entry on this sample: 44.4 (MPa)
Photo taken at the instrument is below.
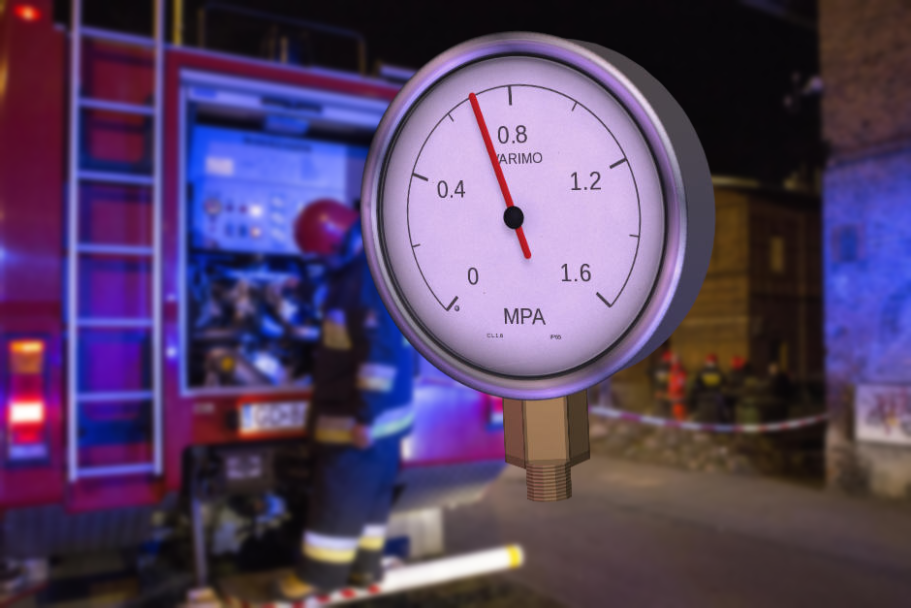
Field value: 0.7 (MPa)
